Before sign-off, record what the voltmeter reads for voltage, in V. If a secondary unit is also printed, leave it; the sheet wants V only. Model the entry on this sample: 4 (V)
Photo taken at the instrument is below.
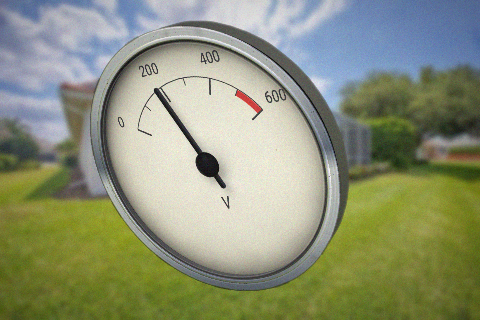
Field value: 200 (V)
